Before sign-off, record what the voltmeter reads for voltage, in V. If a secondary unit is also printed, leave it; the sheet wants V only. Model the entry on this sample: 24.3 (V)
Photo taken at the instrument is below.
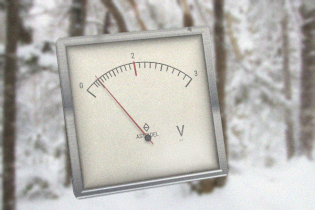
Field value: 1 (V)
